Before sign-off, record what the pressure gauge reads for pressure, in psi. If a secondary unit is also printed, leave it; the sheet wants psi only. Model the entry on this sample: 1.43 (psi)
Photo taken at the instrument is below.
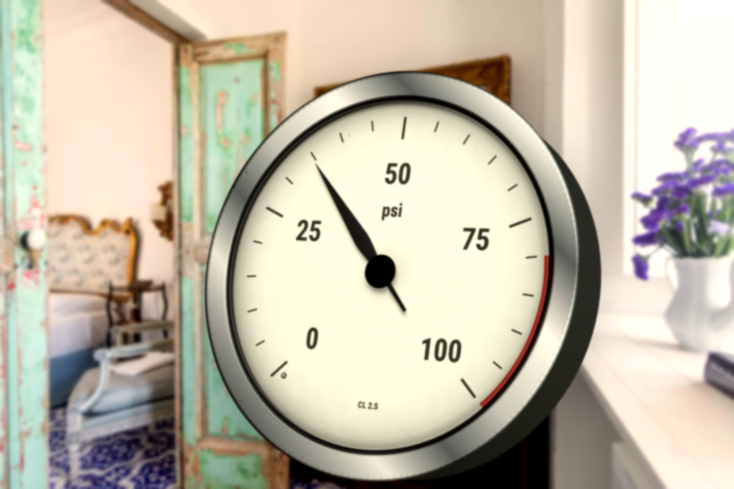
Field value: 35 (psi)
